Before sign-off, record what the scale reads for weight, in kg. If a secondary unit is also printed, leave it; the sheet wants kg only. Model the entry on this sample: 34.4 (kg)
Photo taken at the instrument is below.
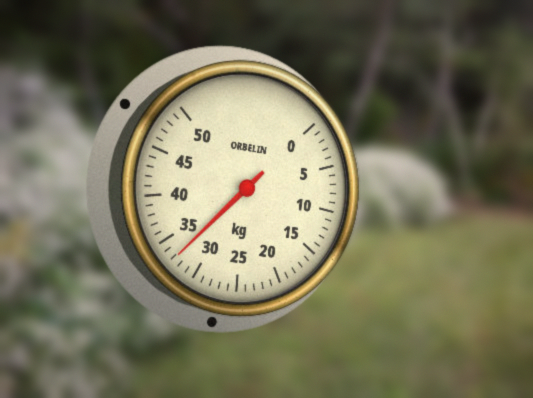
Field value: 33 (kg)
